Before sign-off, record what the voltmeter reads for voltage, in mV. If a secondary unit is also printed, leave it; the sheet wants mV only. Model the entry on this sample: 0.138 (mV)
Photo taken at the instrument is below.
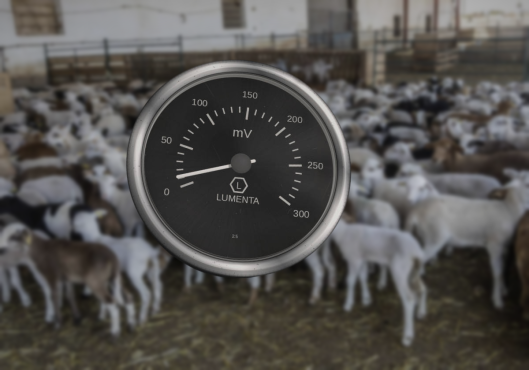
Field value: 10 (mV)
